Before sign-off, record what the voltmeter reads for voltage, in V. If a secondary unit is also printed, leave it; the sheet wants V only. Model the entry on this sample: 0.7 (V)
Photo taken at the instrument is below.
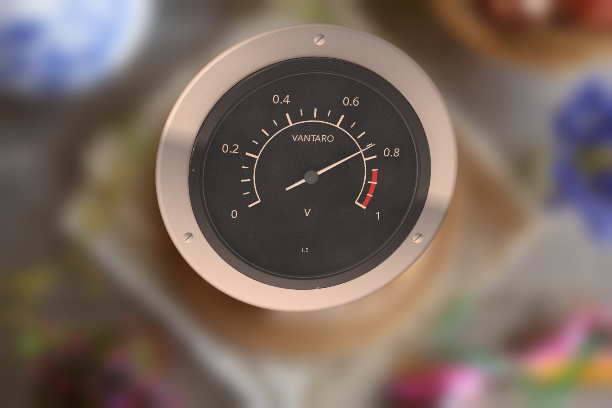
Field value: 0.75 (V)
